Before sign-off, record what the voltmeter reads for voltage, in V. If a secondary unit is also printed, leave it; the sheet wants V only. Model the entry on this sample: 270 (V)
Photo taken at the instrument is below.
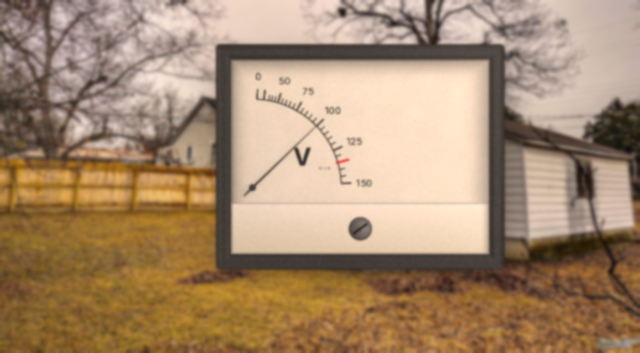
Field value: 100 (V)
